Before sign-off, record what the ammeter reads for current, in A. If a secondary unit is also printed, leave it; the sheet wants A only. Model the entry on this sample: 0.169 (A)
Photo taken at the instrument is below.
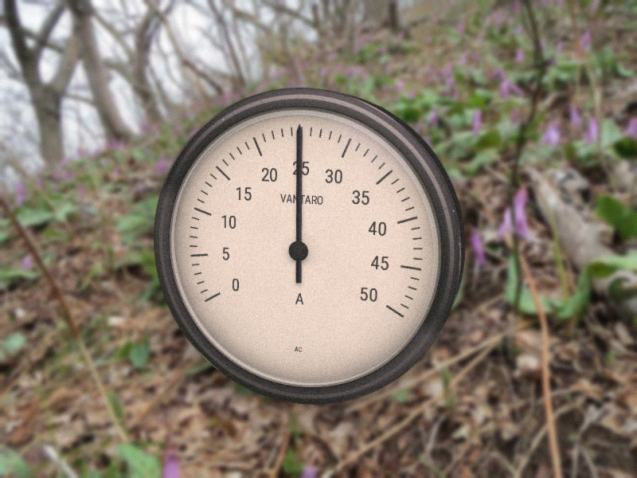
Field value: 25 (A)
